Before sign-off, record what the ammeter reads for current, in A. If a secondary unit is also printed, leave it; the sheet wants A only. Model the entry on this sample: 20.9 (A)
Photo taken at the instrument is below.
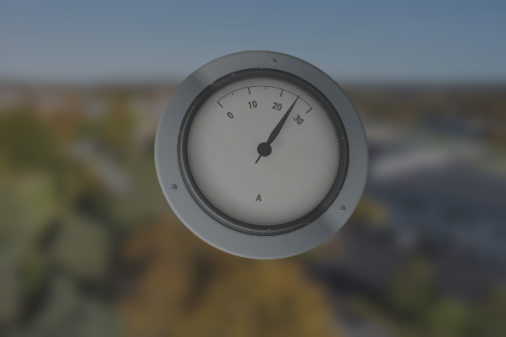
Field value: 25 (A)
